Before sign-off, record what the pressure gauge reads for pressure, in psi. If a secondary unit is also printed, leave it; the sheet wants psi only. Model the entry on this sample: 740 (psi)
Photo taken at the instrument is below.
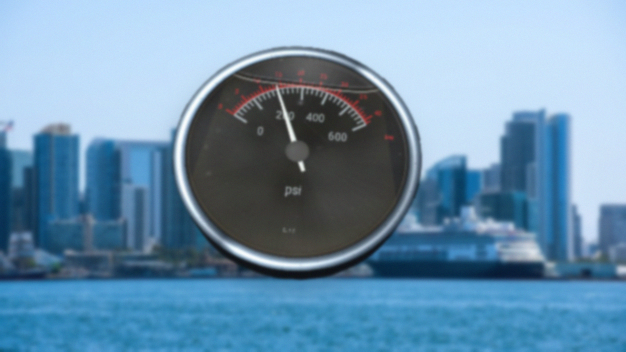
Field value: 200 (psi)
